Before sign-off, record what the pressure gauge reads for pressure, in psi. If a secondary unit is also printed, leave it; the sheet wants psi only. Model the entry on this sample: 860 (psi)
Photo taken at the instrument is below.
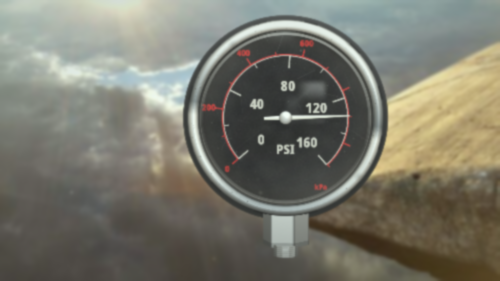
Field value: 130 (psi)
